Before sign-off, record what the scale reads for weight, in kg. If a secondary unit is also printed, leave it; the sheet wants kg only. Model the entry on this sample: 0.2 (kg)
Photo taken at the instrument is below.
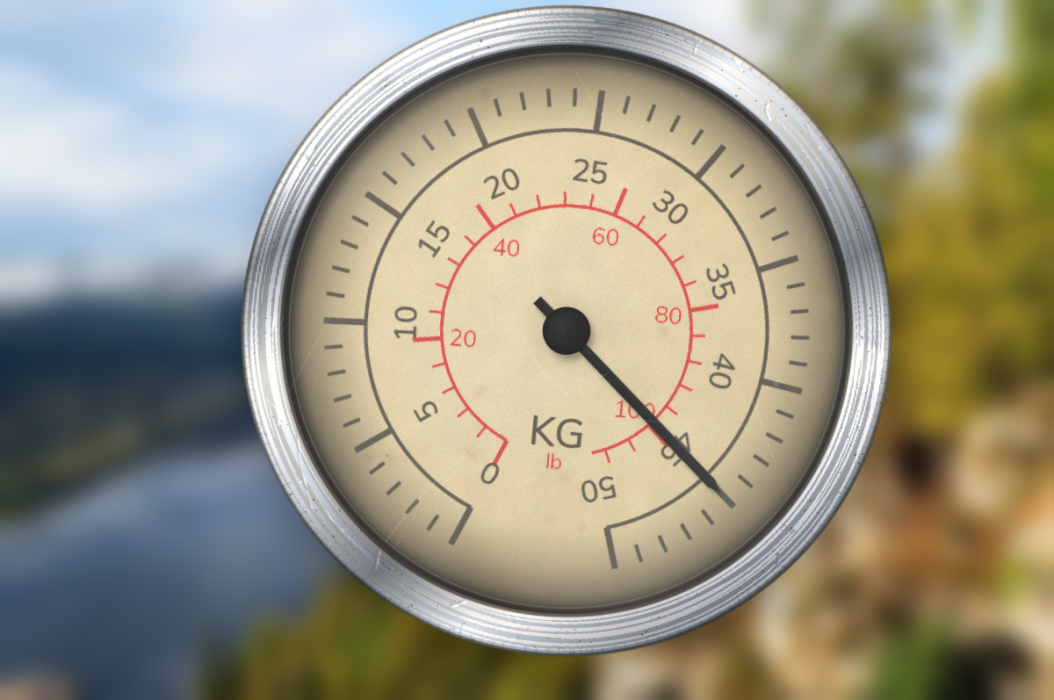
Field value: 45 (kg)
